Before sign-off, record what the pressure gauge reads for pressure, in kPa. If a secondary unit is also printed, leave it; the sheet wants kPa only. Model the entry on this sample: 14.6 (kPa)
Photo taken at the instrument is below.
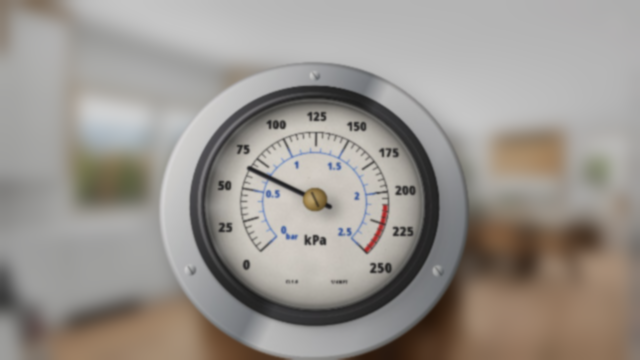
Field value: 65 (kPa)
